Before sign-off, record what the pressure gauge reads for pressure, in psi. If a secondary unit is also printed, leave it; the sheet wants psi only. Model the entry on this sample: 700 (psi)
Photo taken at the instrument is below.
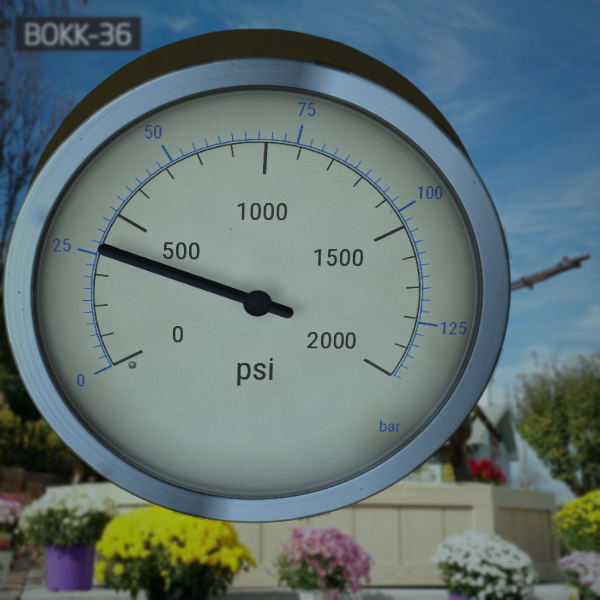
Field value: 400 (psi)
